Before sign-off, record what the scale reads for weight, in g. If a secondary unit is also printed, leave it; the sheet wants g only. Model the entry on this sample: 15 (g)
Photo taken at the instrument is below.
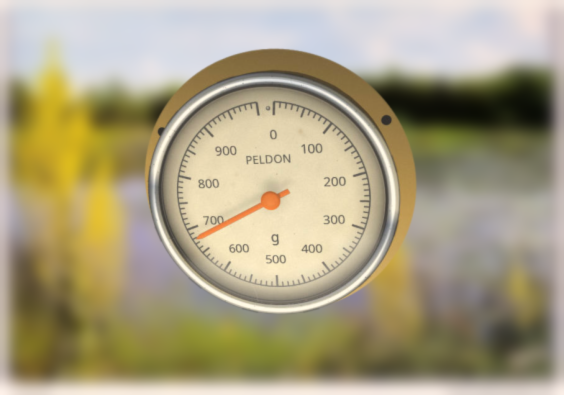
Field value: 680 (g)
